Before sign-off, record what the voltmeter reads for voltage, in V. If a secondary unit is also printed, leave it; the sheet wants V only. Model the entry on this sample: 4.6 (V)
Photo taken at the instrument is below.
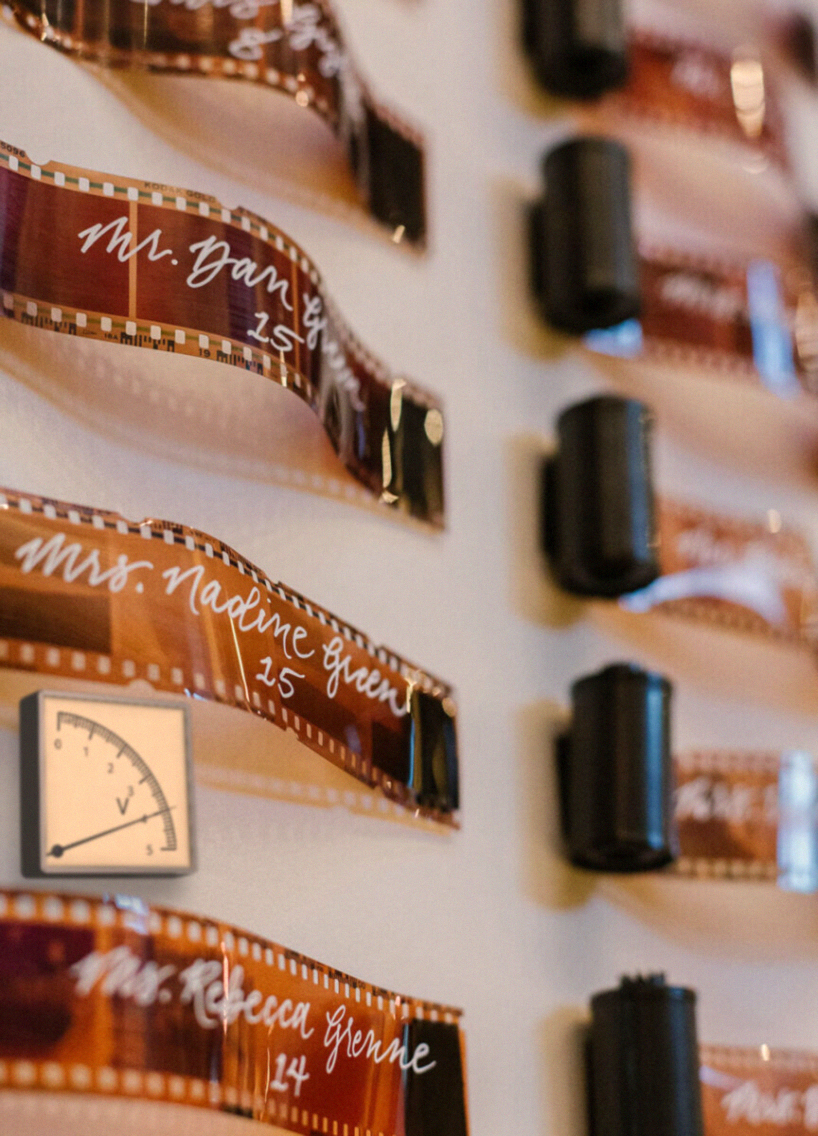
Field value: 4 (V)
